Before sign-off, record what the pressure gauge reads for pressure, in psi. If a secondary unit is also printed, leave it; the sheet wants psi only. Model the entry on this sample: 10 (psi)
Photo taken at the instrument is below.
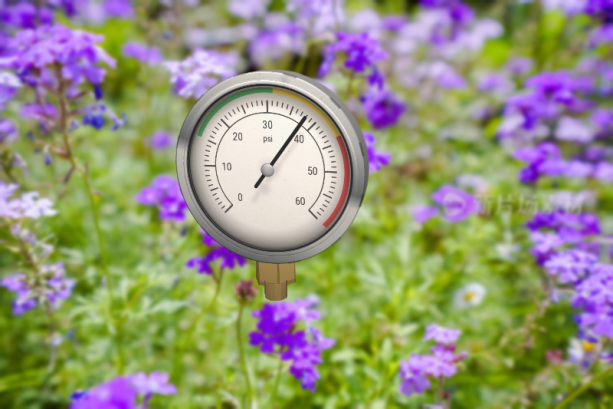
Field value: 38 (psi)
